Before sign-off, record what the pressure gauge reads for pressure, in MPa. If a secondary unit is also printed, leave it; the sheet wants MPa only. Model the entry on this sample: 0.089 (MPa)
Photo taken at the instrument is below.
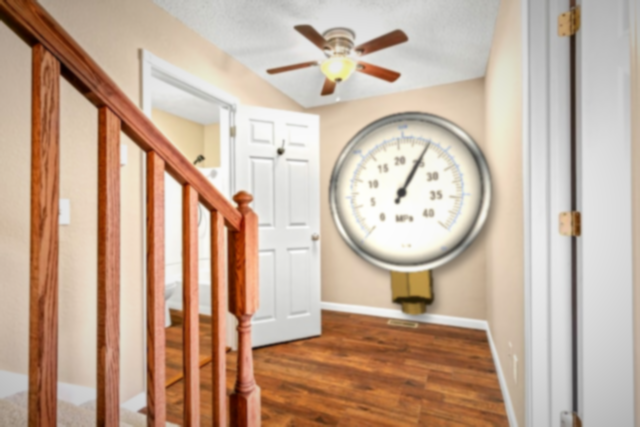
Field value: 25 (MPa)
